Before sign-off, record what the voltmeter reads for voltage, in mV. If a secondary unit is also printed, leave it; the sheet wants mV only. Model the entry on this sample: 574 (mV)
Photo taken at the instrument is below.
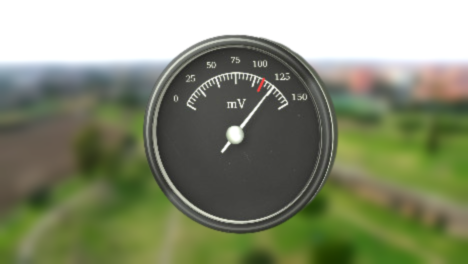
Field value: 125 (mV)
